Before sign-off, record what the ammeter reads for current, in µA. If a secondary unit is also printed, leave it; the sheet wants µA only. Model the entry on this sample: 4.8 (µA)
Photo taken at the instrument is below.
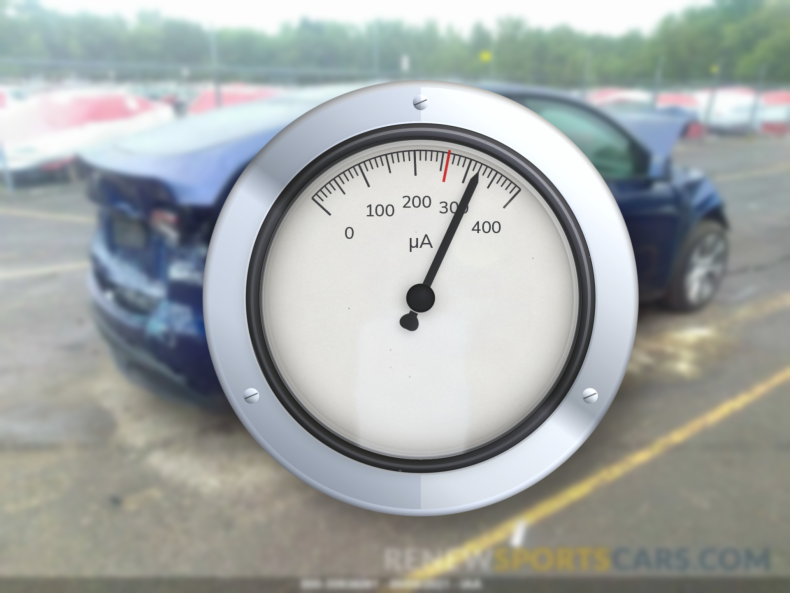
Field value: 320 (µA)
